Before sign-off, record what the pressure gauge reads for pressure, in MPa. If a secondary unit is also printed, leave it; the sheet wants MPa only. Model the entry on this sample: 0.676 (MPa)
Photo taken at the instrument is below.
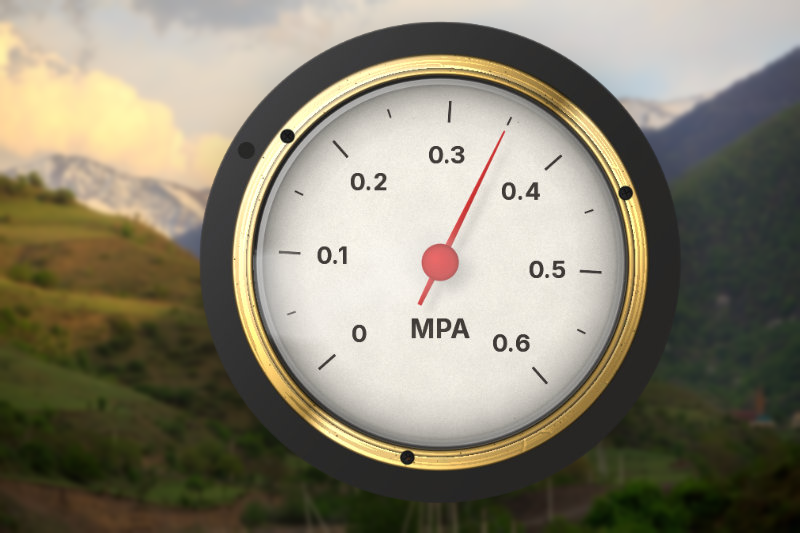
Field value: 0.35 (MPa)
